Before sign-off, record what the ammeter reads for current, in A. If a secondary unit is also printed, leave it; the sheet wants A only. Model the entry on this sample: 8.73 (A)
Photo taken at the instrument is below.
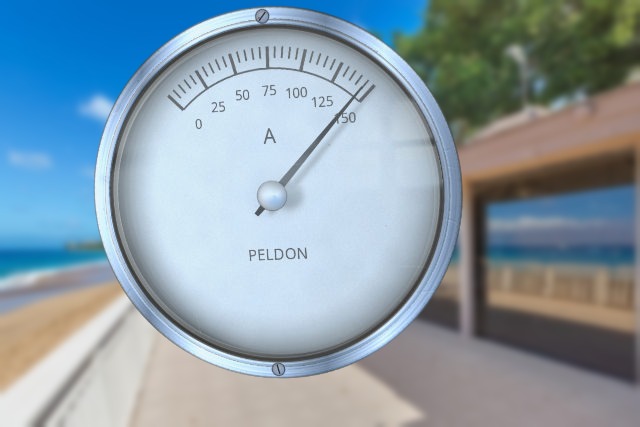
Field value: 145 (A)
